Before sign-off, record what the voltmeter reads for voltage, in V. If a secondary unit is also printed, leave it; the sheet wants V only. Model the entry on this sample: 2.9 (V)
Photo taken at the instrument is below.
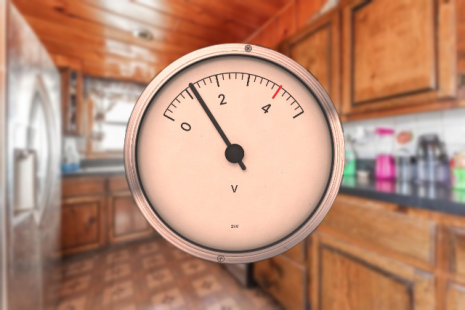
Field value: 1.2 (V)
